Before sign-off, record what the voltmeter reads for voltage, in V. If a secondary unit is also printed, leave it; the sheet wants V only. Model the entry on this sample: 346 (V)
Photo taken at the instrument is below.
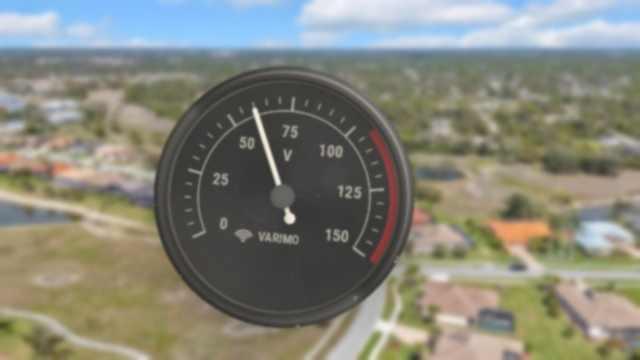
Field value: 60 (V)
